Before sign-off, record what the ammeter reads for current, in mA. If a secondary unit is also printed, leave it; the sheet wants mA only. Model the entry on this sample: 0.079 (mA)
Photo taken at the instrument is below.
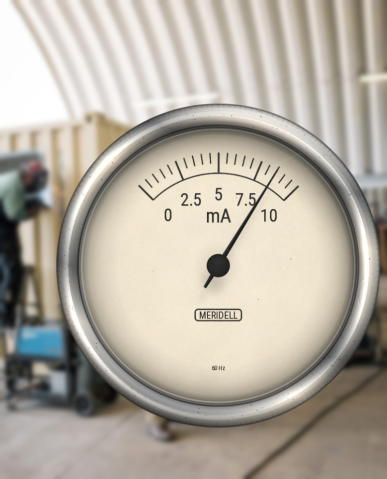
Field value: 8.5 (mA)
